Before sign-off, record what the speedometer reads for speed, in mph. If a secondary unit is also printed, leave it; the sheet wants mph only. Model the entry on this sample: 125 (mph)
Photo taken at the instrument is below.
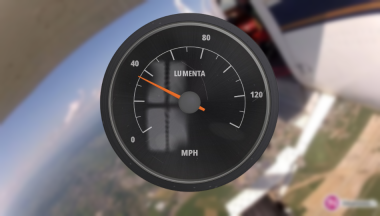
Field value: 35 (mph)
